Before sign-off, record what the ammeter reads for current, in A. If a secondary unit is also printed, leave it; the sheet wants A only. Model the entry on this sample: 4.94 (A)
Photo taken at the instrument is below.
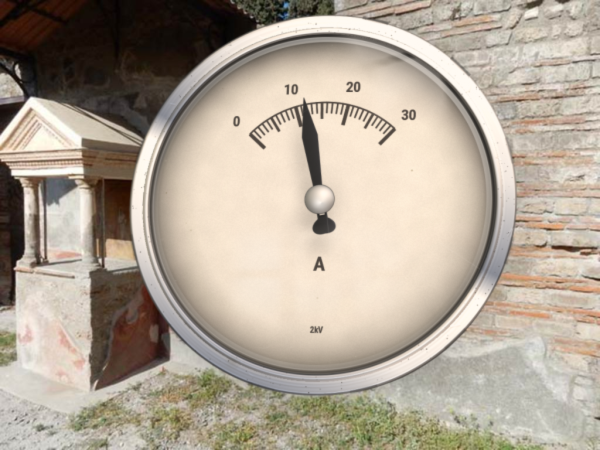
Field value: 12 (A)
